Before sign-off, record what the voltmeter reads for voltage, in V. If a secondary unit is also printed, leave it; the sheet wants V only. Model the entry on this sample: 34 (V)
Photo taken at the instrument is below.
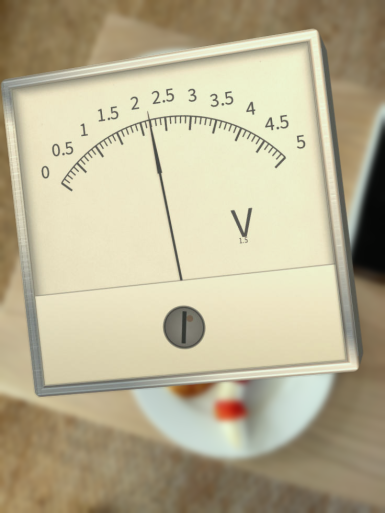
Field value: 2.2 (V)
